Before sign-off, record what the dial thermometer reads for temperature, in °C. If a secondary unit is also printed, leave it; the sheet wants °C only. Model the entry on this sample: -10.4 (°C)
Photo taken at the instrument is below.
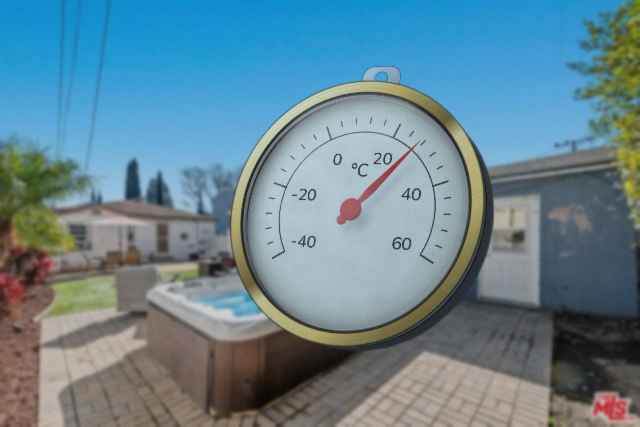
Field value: 28 (°C)
